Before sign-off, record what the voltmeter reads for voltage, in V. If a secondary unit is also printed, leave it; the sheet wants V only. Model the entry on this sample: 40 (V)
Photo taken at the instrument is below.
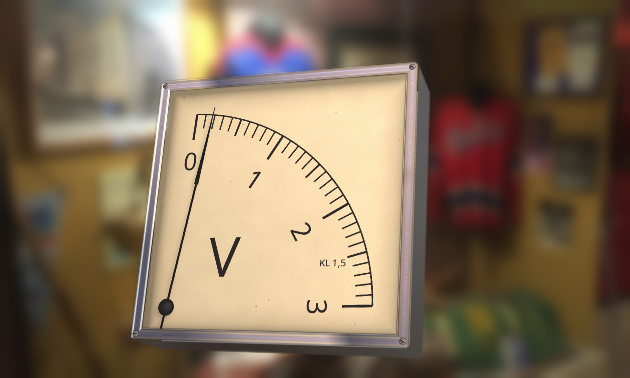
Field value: 0.2 (V)
